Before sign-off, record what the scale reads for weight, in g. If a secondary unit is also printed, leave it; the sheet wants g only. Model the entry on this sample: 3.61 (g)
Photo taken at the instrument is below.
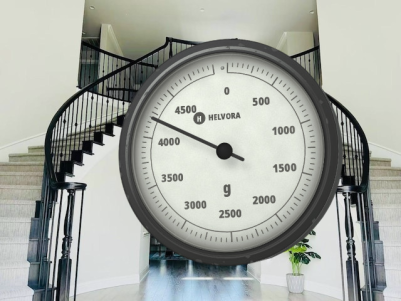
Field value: 4200 (g)
